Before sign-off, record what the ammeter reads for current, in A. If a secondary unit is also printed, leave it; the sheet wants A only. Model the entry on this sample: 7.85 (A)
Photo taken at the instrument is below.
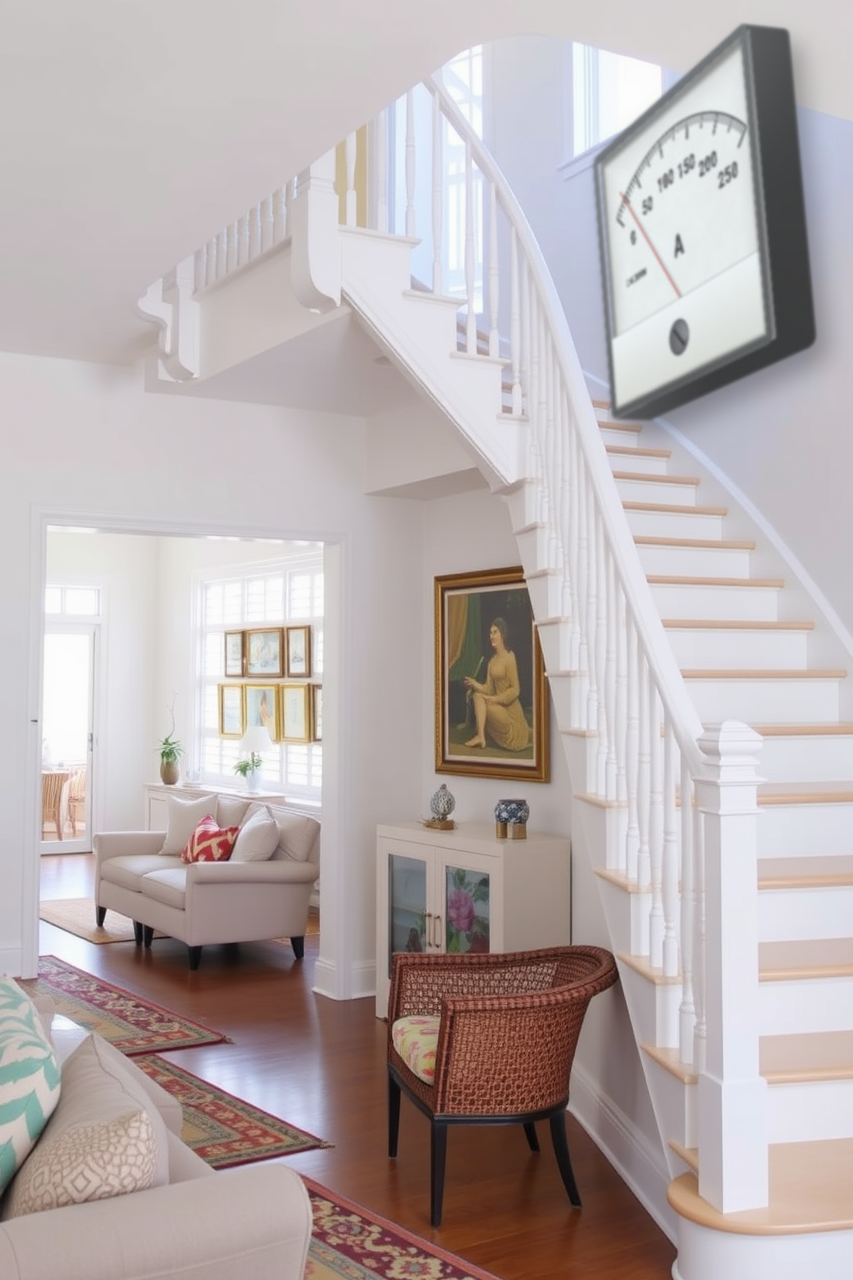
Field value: 25 (A)
